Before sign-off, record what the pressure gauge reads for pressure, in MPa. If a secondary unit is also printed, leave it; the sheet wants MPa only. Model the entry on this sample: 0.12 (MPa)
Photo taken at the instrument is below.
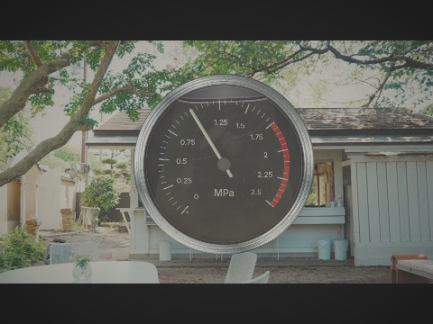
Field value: 1 (MPa)
